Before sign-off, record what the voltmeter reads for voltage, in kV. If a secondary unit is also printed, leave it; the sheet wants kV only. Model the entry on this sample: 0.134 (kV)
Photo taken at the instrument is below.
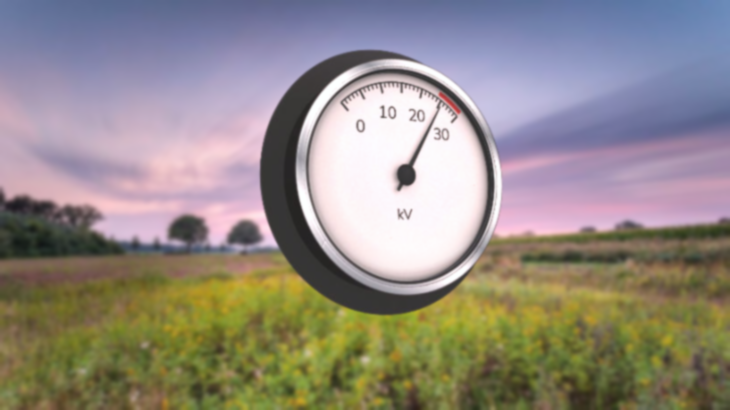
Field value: 25 (kV)
